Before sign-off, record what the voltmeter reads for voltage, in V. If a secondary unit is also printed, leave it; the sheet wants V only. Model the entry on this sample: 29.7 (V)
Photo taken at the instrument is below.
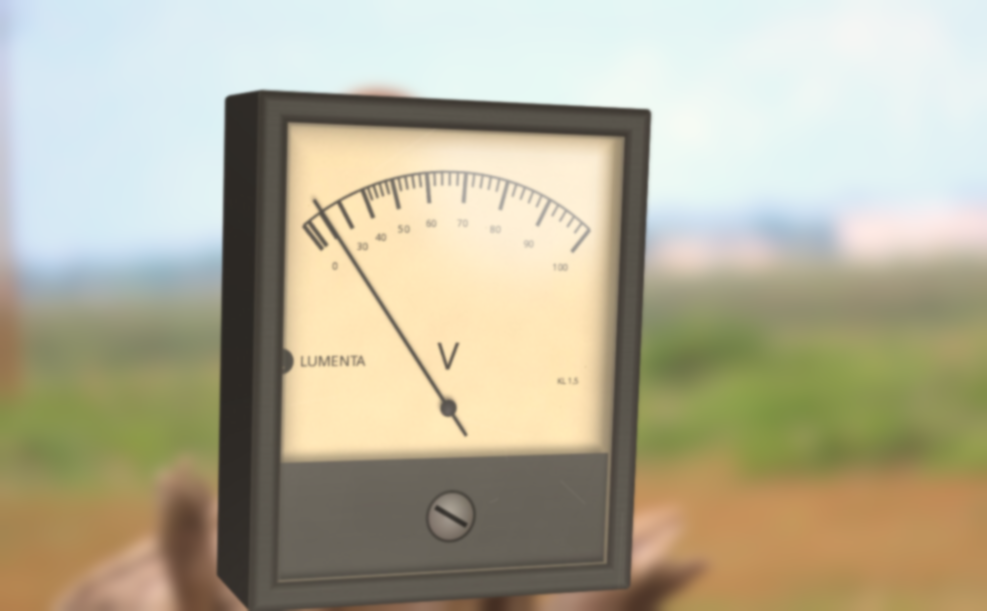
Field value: 20 (V)
